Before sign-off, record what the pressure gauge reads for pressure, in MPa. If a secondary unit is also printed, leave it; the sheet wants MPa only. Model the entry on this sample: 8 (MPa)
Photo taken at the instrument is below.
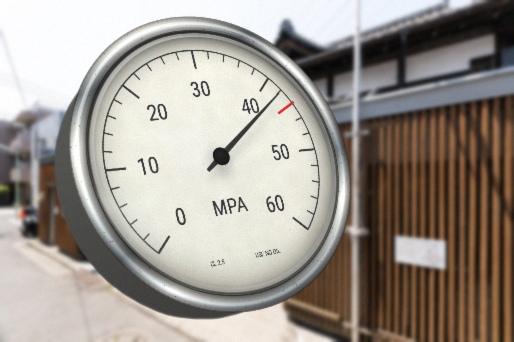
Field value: 42 (MPa)
